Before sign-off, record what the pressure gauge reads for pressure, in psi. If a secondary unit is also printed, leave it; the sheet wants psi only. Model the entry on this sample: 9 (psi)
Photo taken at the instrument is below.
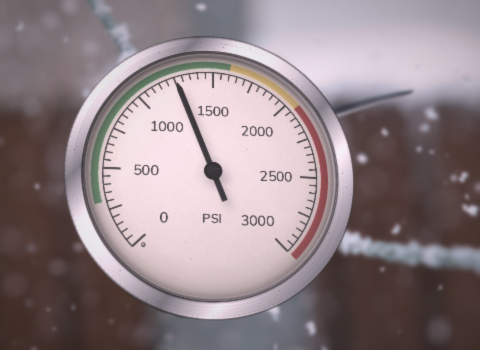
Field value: 1250 (psi)
